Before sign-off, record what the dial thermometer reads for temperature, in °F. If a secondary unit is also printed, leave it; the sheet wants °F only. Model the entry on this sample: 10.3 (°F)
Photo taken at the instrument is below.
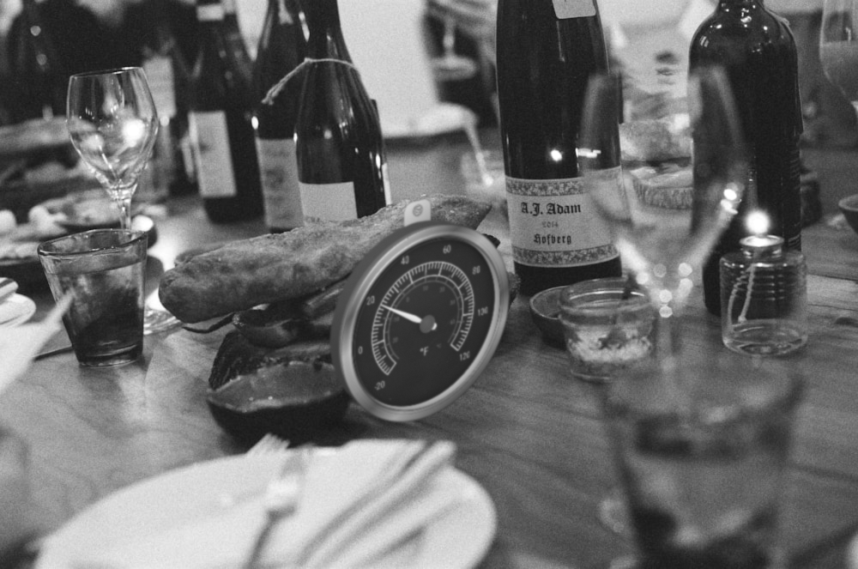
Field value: 20 (°F)
